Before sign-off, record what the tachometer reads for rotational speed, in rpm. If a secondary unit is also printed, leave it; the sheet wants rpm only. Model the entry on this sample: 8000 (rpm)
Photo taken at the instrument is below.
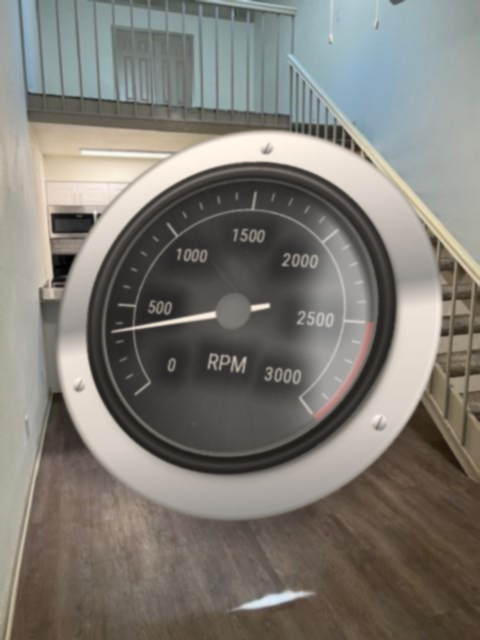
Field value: 350 (rpm)
